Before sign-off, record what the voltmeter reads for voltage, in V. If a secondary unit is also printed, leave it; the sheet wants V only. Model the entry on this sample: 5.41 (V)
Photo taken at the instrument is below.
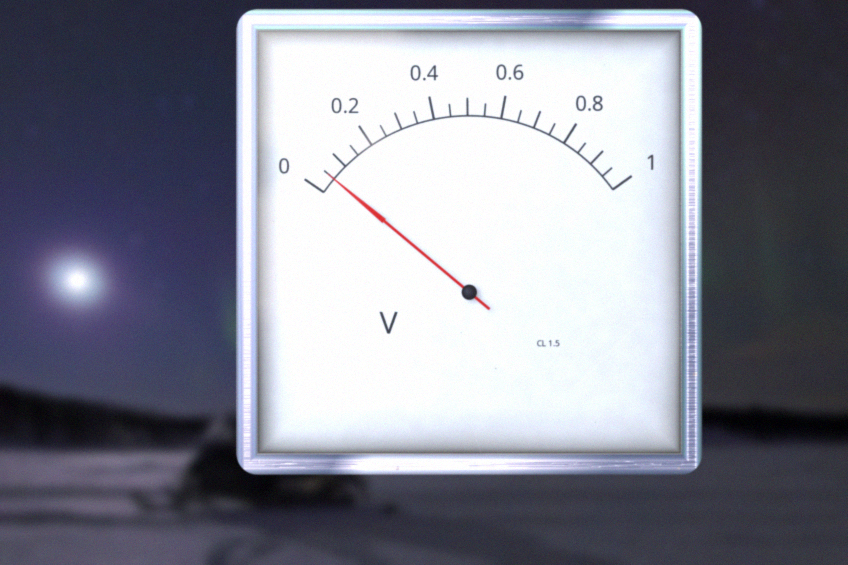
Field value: 0.05 (V)
